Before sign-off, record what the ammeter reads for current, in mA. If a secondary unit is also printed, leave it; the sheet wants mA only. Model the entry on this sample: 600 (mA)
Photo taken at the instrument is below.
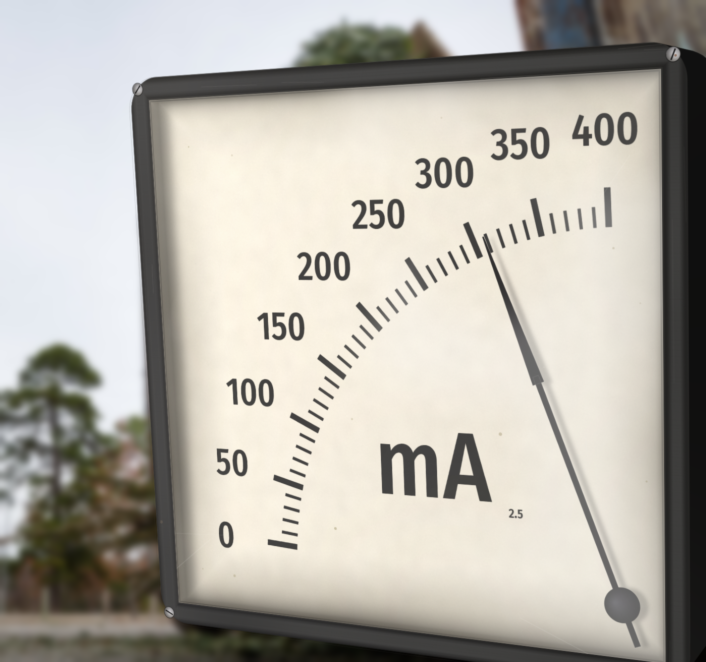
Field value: 310 (mA)
